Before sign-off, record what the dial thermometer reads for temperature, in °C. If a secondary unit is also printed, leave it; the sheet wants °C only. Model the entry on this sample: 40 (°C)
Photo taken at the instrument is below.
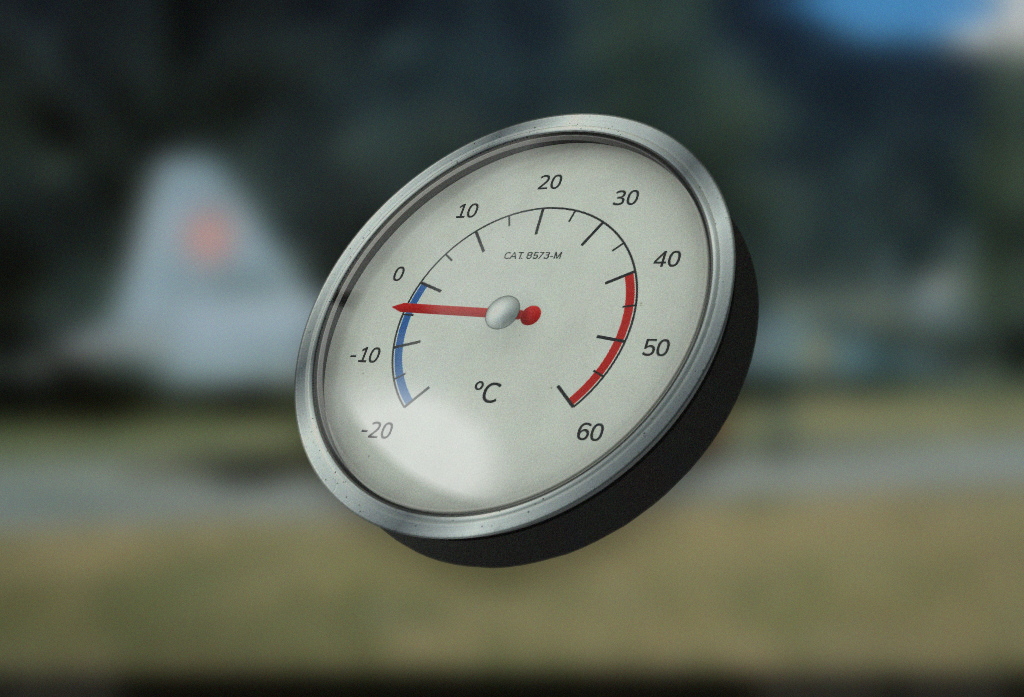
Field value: -5 (°C)
